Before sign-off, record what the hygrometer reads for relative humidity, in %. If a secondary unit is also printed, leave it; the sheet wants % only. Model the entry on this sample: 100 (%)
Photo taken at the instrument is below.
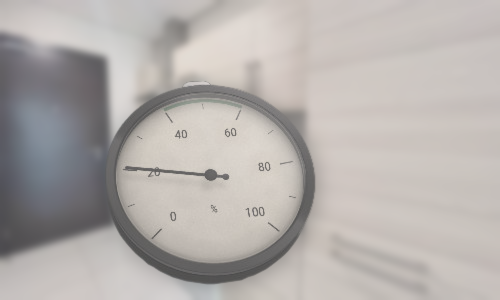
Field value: 20 (%)
